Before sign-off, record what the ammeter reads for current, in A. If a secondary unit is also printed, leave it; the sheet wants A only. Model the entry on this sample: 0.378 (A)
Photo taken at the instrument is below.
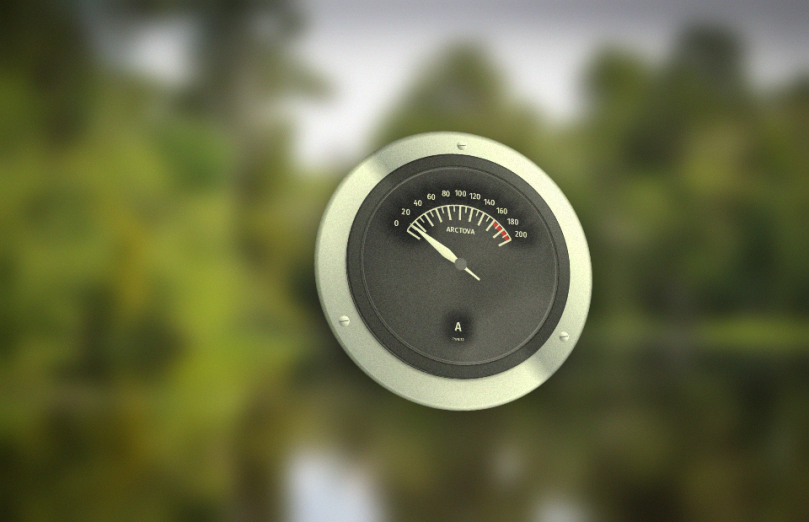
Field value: 10 (A)
